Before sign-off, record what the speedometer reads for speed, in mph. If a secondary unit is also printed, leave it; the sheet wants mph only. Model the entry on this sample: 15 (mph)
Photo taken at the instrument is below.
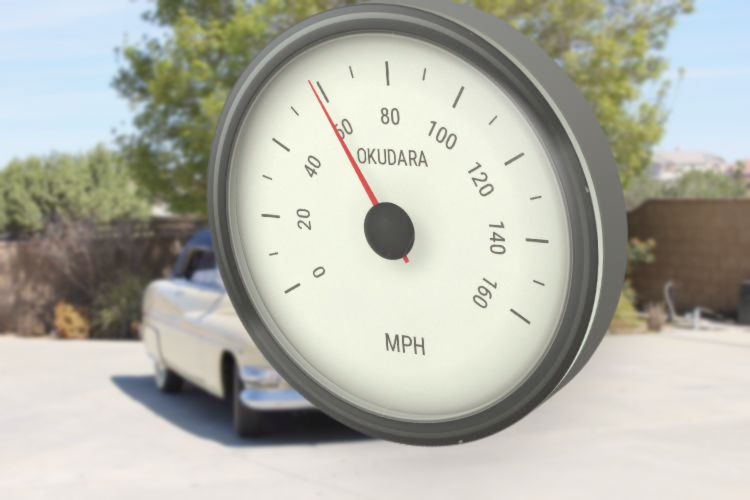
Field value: 60 (mph)
